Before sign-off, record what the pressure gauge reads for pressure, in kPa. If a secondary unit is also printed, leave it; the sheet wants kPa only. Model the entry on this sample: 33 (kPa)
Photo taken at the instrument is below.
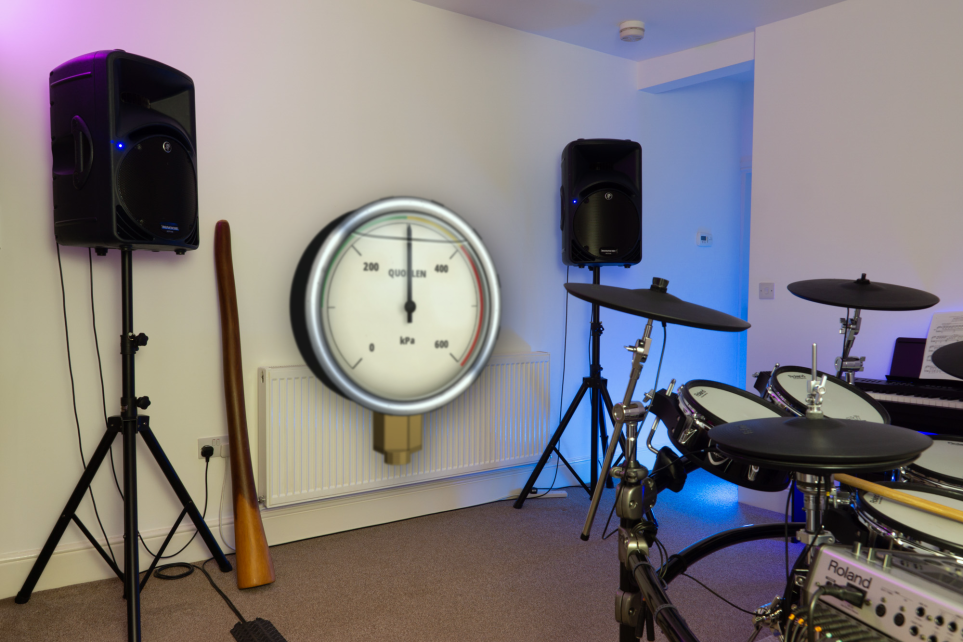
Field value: 300 (kPa)
